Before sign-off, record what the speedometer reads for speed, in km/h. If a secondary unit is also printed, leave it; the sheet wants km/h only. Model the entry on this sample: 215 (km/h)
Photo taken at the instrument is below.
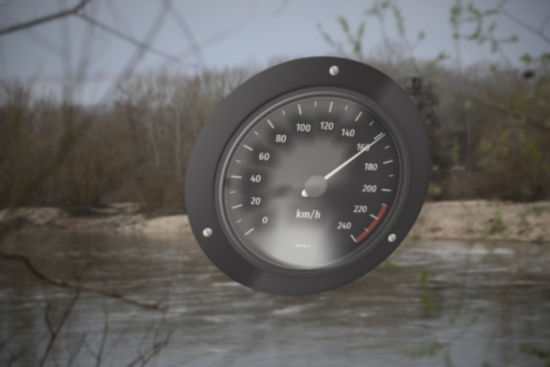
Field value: 160 (km/h)
